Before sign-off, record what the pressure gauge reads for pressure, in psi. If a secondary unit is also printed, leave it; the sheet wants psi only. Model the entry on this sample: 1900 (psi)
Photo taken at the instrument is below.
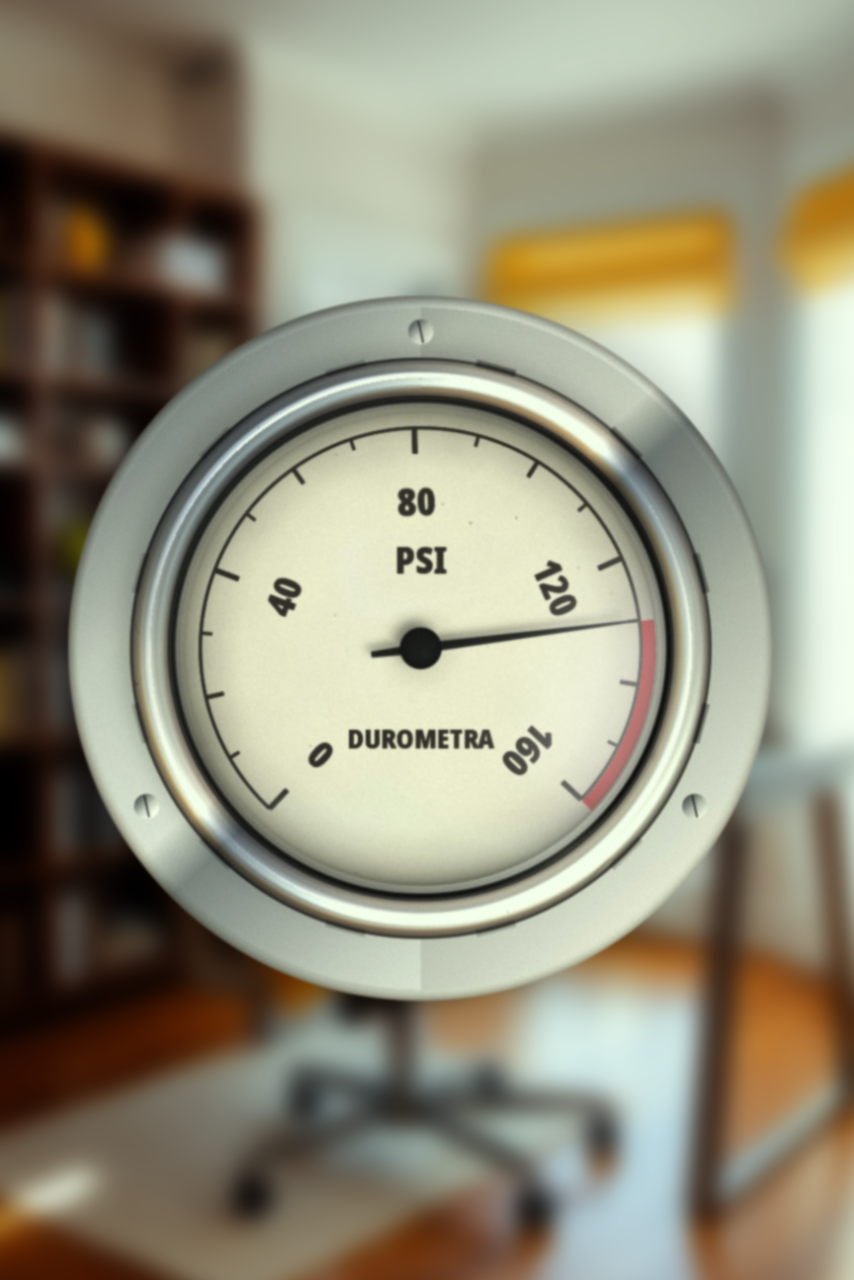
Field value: 130 (psi)
